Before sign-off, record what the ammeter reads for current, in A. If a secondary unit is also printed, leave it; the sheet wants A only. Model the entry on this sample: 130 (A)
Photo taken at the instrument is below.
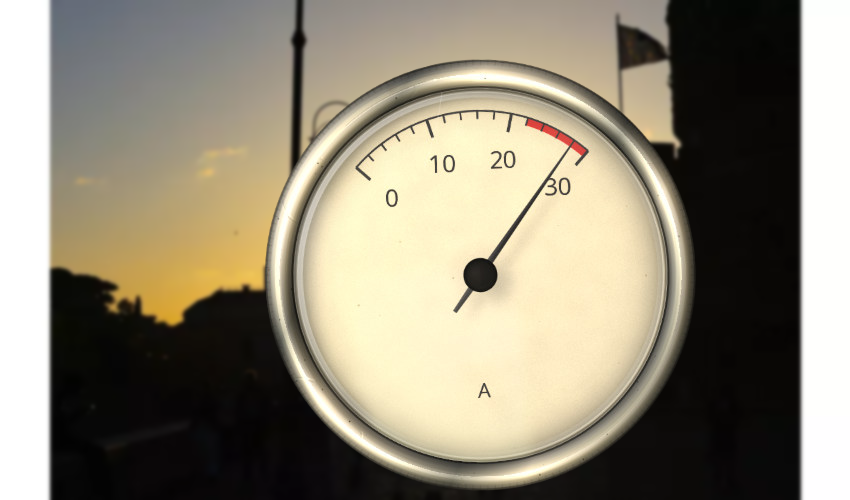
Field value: 28 (A)
